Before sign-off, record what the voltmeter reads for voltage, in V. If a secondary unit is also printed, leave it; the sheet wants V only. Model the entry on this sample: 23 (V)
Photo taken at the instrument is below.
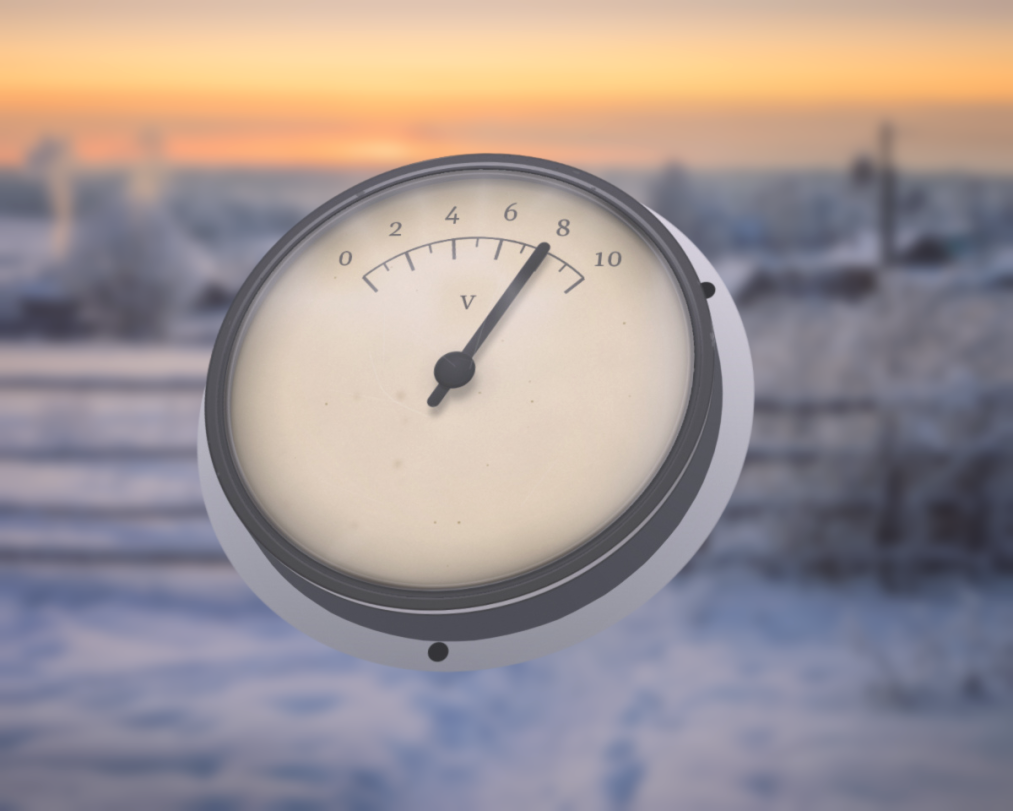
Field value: 8 (V)
